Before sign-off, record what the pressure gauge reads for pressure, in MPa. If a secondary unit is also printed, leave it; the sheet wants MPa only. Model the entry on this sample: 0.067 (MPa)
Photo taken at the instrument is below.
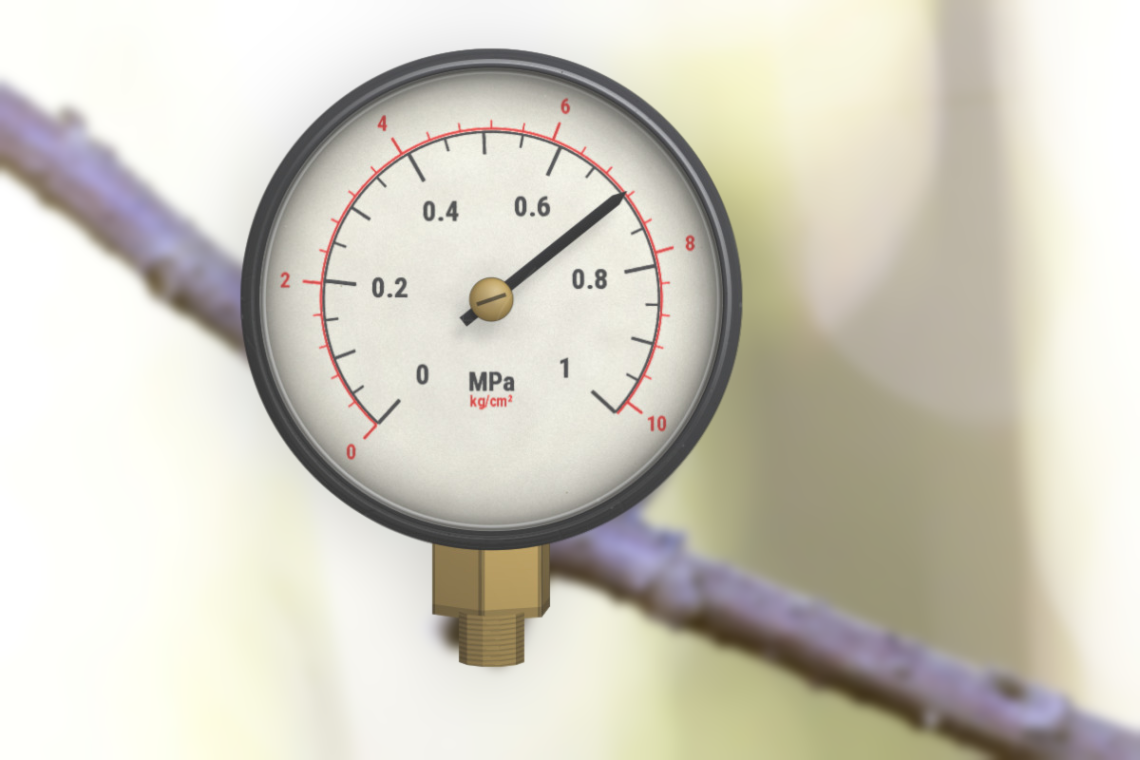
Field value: 0.7 (MPa)
